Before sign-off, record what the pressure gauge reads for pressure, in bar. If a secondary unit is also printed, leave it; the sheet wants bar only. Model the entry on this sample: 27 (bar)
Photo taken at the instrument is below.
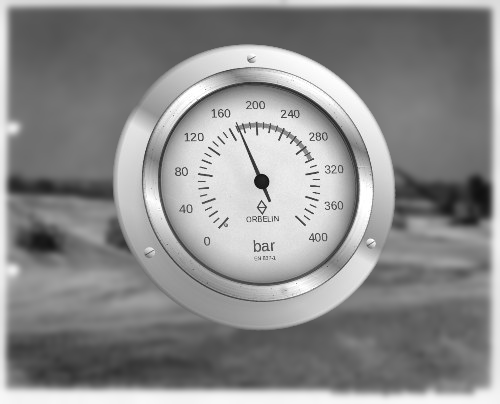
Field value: 170 (bar)
